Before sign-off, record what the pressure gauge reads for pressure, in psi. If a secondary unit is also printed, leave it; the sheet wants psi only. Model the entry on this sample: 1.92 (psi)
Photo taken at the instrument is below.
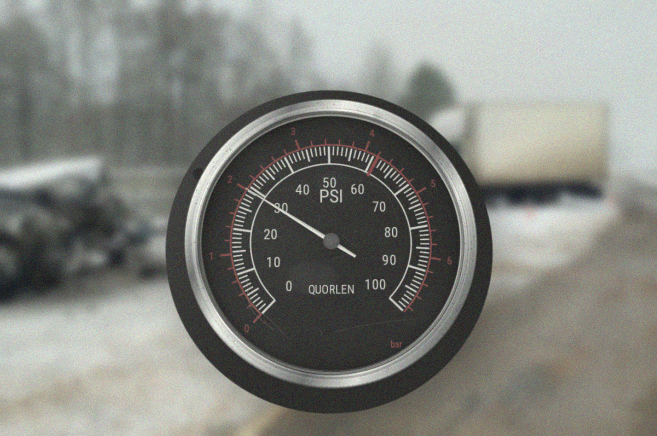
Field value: 29 (psi)
